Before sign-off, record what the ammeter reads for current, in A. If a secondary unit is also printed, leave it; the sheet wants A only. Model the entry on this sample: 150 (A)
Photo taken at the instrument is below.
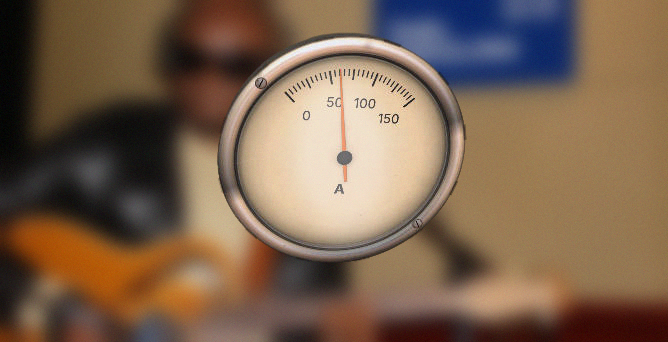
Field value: 60 (A)
